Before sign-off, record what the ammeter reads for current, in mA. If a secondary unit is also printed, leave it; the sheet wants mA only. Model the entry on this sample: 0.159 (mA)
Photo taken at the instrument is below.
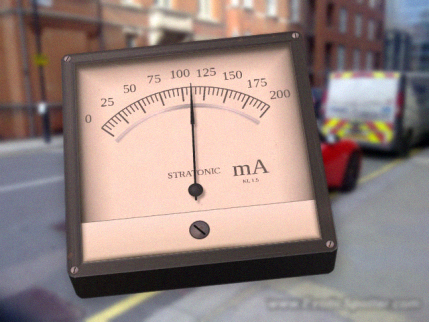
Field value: 110 (mA)
